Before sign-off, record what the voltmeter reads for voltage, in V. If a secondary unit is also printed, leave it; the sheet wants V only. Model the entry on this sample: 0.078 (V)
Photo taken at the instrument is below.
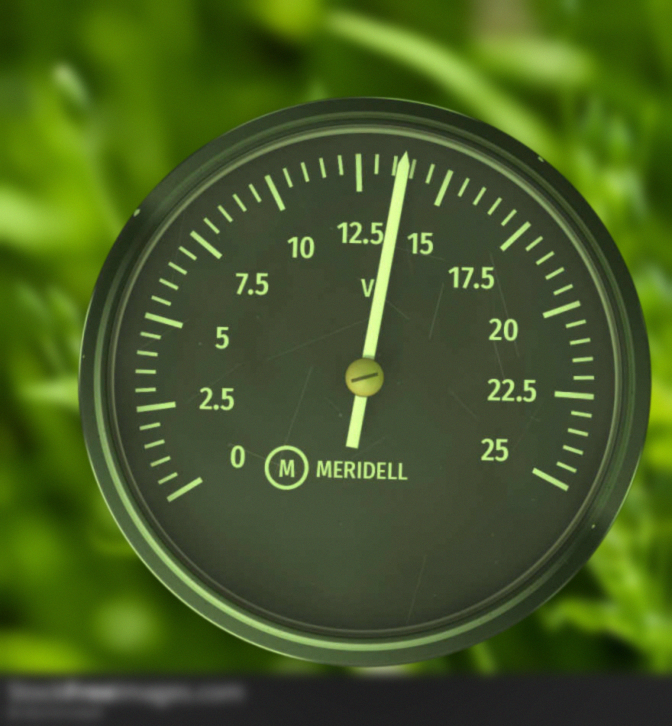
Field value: 13.75 (V)
